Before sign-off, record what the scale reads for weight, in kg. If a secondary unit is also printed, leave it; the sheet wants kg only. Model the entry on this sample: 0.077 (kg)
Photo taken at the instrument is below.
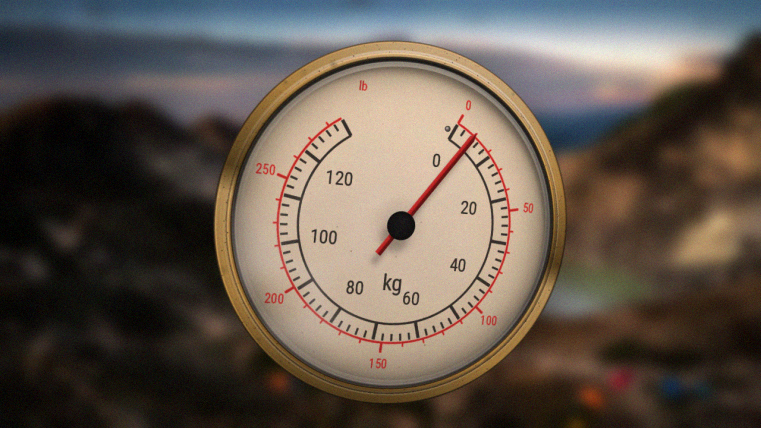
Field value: 4 (kg)
